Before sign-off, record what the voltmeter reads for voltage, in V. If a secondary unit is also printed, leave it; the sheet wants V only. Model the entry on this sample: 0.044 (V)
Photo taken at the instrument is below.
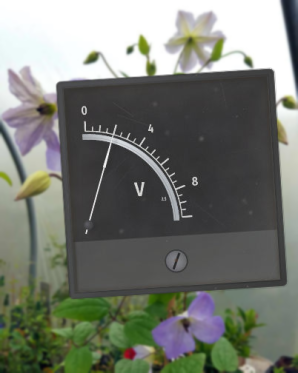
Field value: 2 (V)
